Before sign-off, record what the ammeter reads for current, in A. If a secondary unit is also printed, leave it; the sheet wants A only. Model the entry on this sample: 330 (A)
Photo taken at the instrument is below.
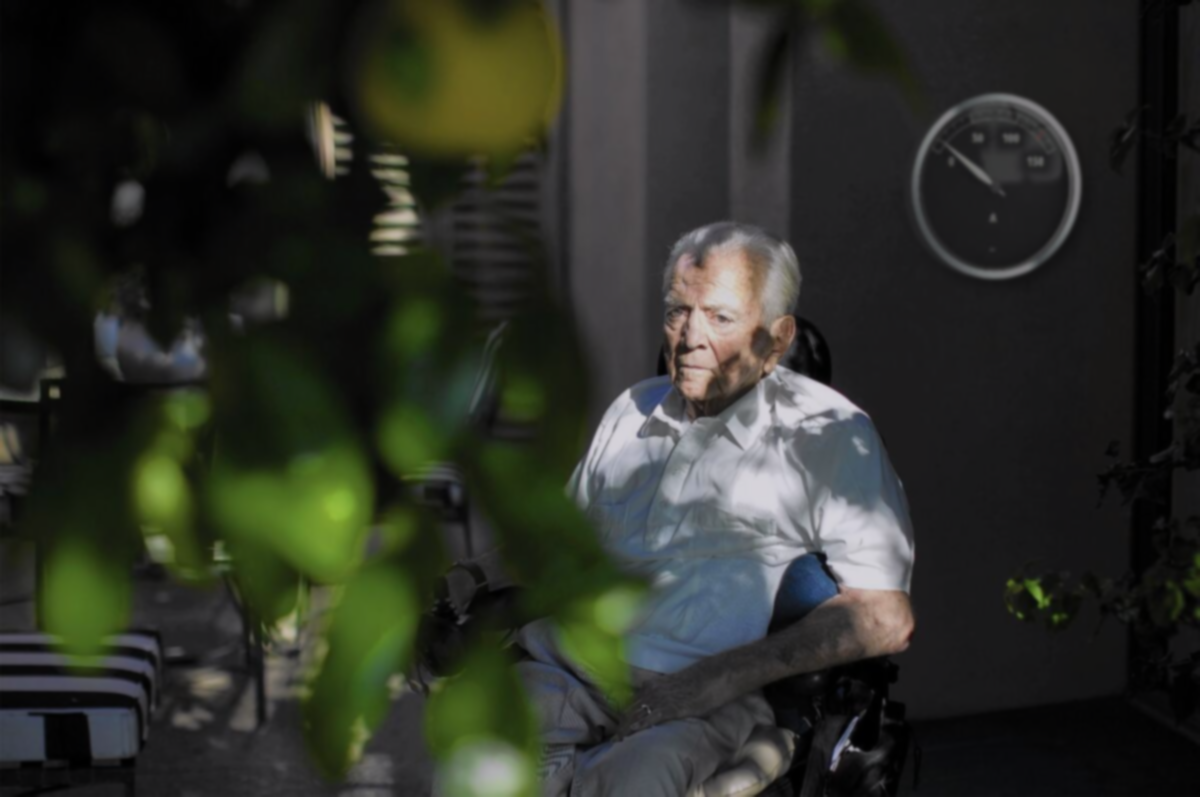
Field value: 10 (A)
